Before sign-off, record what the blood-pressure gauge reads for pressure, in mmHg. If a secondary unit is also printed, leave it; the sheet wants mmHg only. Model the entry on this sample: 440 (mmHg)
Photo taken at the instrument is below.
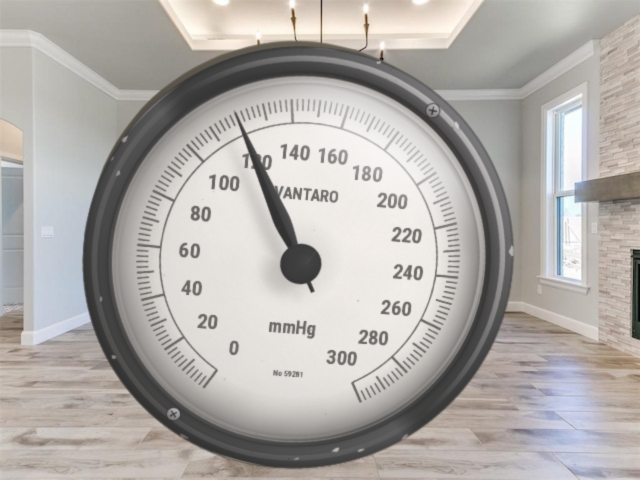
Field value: 120 (mmHg)
